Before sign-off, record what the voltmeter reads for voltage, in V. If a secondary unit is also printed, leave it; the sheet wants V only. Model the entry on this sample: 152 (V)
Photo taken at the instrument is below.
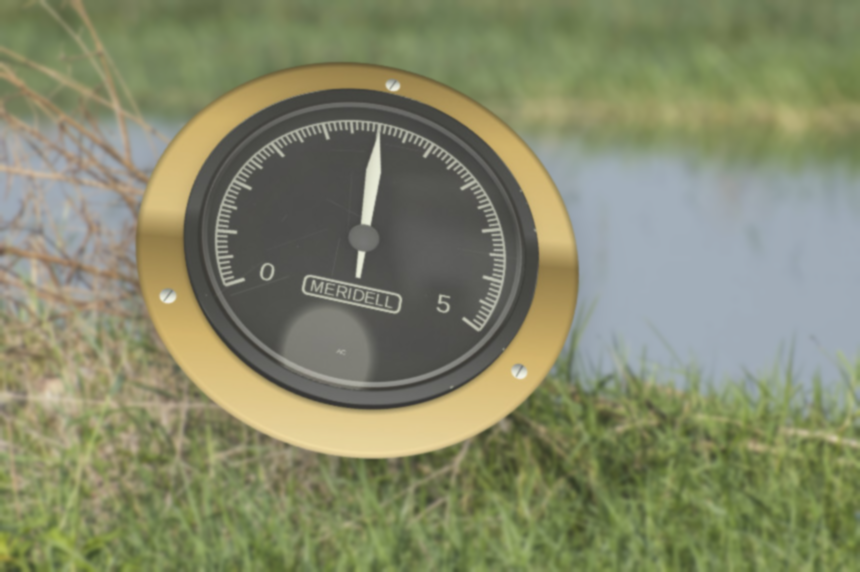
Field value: 2.5 (V)
